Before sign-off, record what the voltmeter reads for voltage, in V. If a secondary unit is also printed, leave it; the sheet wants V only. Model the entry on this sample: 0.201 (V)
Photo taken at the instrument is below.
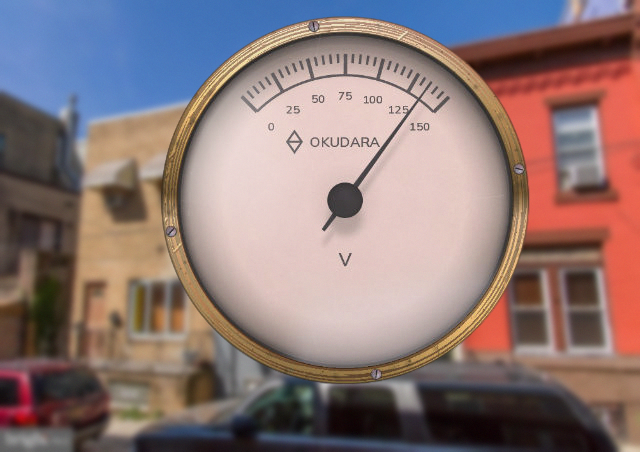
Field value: 135 (V)
